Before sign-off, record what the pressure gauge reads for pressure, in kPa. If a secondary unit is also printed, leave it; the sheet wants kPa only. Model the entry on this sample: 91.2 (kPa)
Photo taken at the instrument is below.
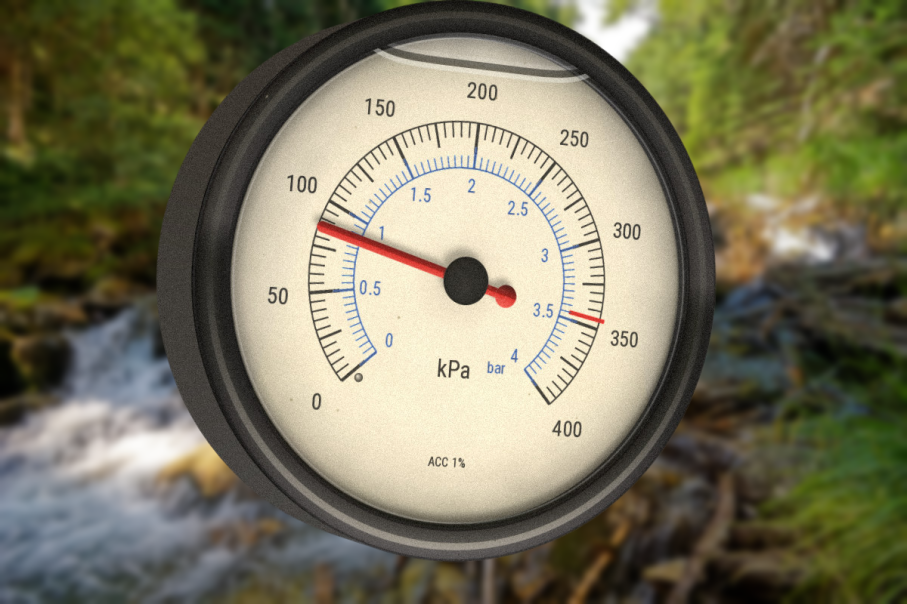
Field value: 85 (kPa)
